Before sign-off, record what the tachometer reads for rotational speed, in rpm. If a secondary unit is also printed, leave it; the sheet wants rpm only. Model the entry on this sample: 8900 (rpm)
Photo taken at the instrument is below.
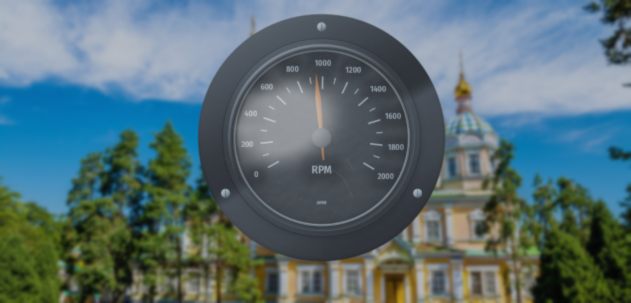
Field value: 950 (rpm)
